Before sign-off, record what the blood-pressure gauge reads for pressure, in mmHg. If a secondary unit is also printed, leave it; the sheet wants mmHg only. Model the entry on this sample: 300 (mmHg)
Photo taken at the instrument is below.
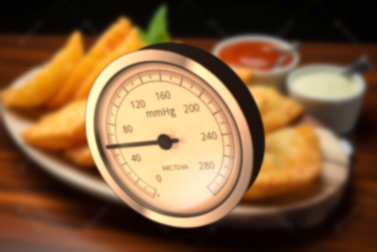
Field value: 60 (mmHg)
